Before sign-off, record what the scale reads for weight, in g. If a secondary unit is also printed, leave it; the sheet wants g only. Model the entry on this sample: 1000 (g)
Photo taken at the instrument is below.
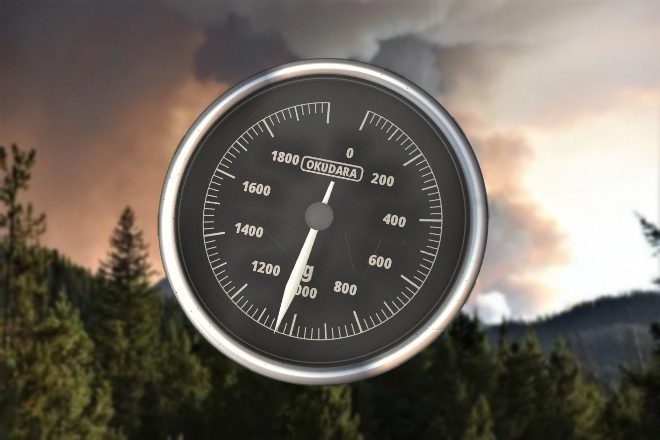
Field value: 1040 (g)
